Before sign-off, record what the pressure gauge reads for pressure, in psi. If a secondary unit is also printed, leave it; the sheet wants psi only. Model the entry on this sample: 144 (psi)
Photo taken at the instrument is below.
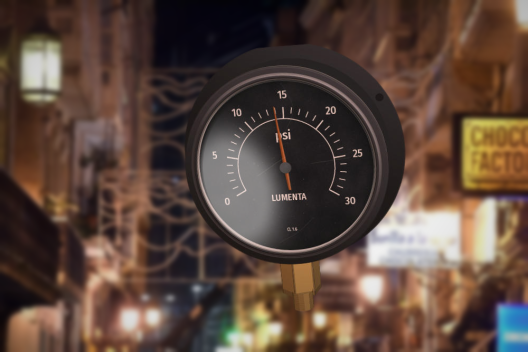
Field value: 14 (psi)
